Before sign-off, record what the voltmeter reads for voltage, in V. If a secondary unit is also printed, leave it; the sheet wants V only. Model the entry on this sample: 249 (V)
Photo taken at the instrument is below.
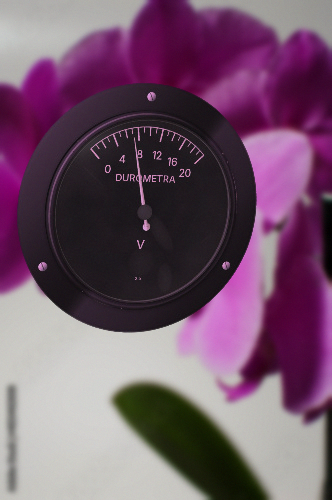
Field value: 7 (V)
